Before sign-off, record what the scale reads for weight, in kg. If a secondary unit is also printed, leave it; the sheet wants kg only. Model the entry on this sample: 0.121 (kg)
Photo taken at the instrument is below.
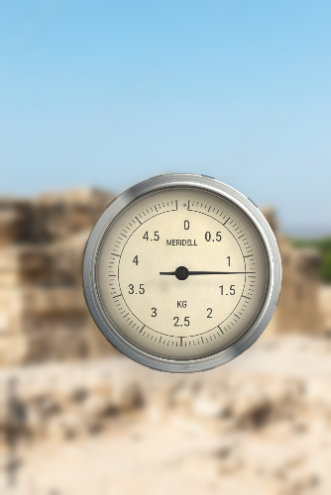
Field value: 1.2 (kg)
